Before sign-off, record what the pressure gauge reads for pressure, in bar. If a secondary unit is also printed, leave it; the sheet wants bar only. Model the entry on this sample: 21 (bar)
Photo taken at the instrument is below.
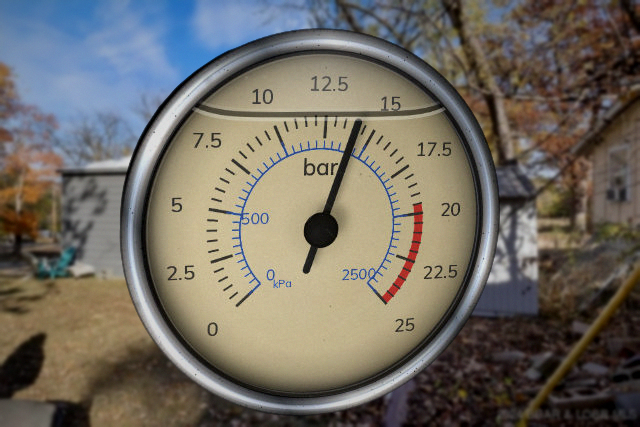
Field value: 14 (bar)
